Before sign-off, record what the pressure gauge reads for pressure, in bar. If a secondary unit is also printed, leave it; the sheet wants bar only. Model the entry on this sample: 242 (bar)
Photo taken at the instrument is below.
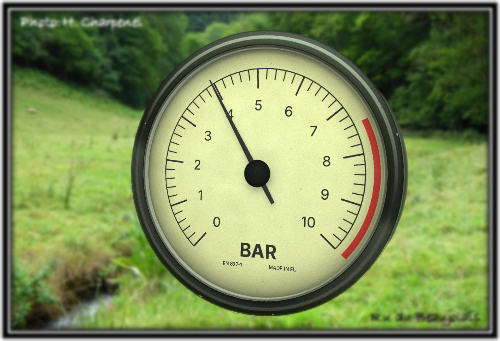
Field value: 4 (bar)
